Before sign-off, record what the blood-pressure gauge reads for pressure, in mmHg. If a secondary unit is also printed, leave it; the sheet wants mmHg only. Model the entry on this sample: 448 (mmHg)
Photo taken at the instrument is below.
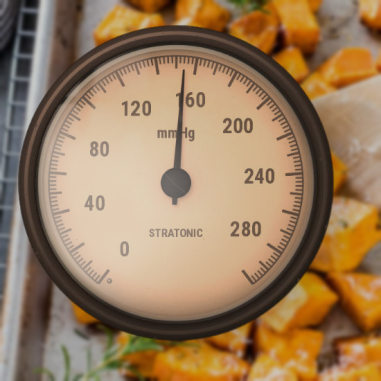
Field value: 154 (mmHg)
